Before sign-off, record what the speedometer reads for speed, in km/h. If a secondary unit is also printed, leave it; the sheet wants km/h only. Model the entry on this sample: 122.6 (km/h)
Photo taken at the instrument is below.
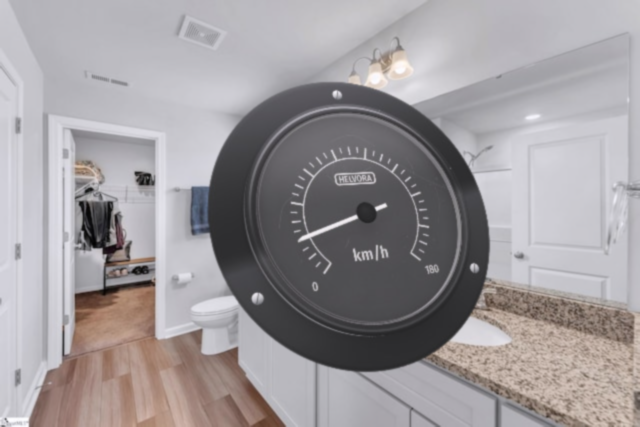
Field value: 20 (km/h)
